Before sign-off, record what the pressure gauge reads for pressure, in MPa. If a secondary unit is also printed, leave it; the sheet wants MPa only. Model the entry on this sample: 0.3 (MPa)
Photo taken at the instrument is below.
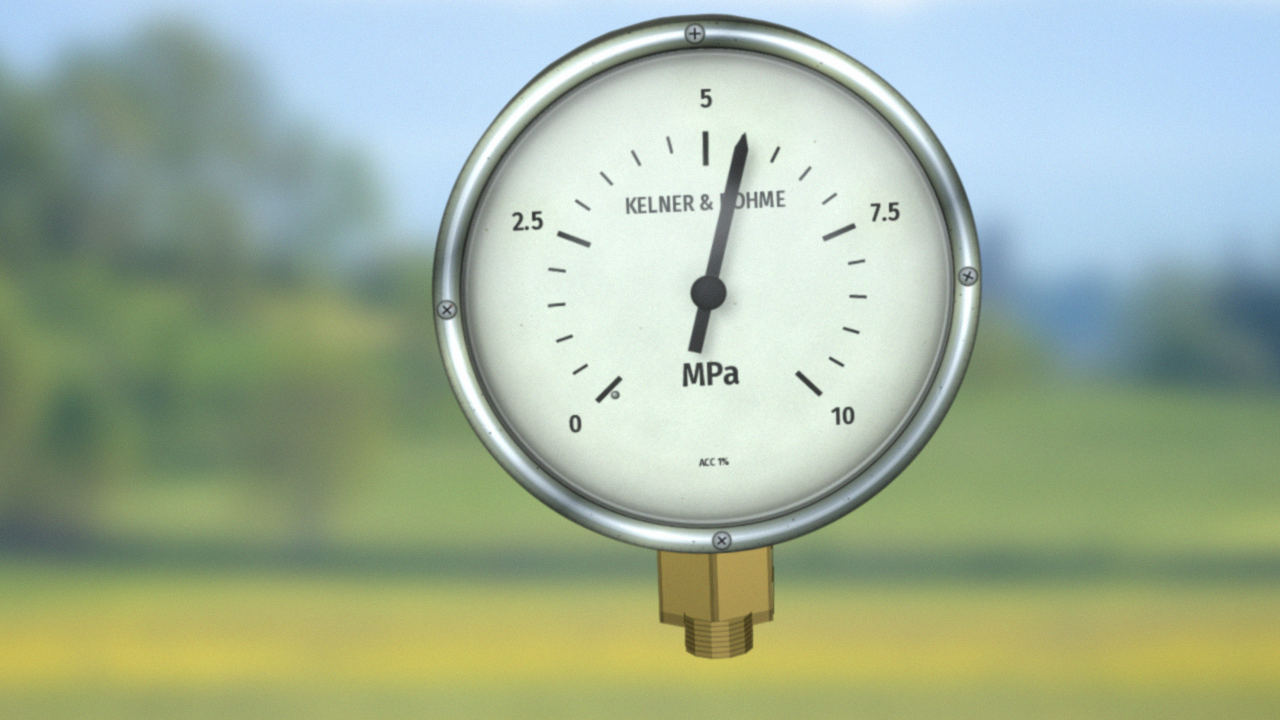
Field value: 5.5 (MPa)
